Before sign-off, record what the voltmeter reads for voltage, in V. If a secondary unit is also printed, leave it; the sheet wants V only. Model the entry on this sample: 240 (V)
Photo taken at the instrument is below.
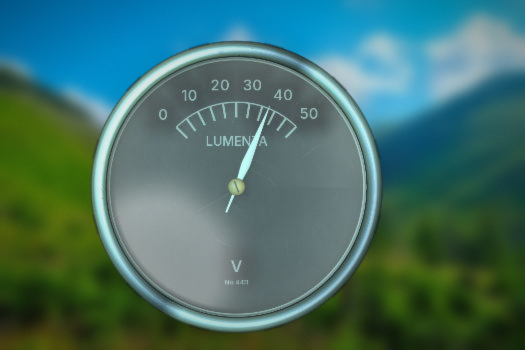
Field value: 37.5 (V)
